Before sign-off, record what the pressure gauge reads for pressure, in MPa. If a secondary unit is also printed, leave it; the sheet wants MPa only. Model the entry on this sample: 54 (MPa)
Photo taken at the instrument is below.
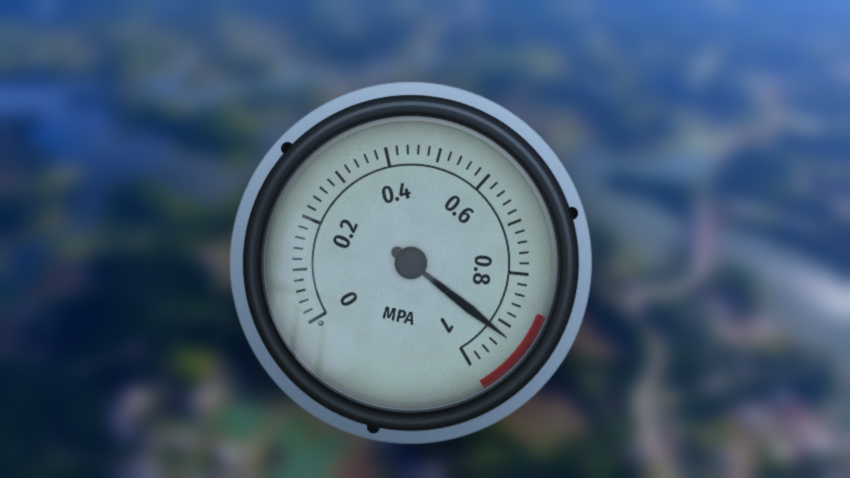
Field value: 0.92 (MPa)
